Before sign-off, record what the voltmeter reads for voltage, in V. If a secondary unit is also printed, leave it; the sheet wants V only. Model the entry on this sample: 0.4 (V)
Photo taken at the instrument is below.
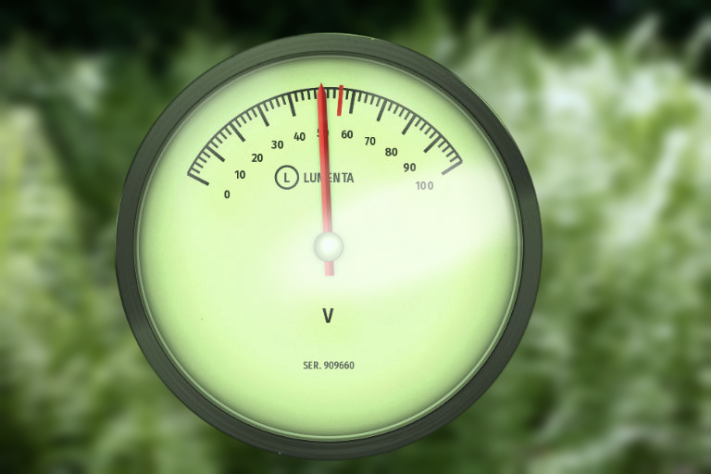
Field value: 50 (V)
